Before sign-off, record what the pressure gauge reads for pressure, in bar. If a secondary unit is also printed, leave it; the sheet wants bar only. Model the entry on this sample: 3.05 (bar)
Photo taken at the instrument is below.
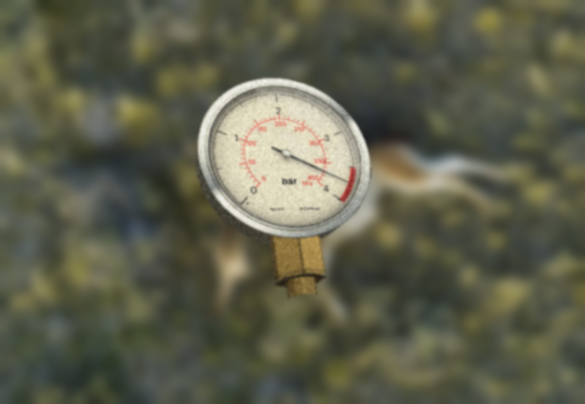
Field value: 3.75 (bar)
